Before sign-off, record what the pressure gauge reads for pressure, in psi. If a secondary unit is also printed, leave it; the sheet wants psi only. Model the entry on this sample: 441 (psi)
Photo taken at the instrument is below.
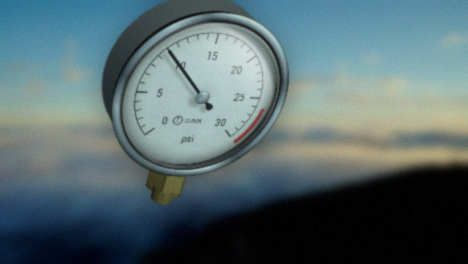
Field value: 10 (psi)
